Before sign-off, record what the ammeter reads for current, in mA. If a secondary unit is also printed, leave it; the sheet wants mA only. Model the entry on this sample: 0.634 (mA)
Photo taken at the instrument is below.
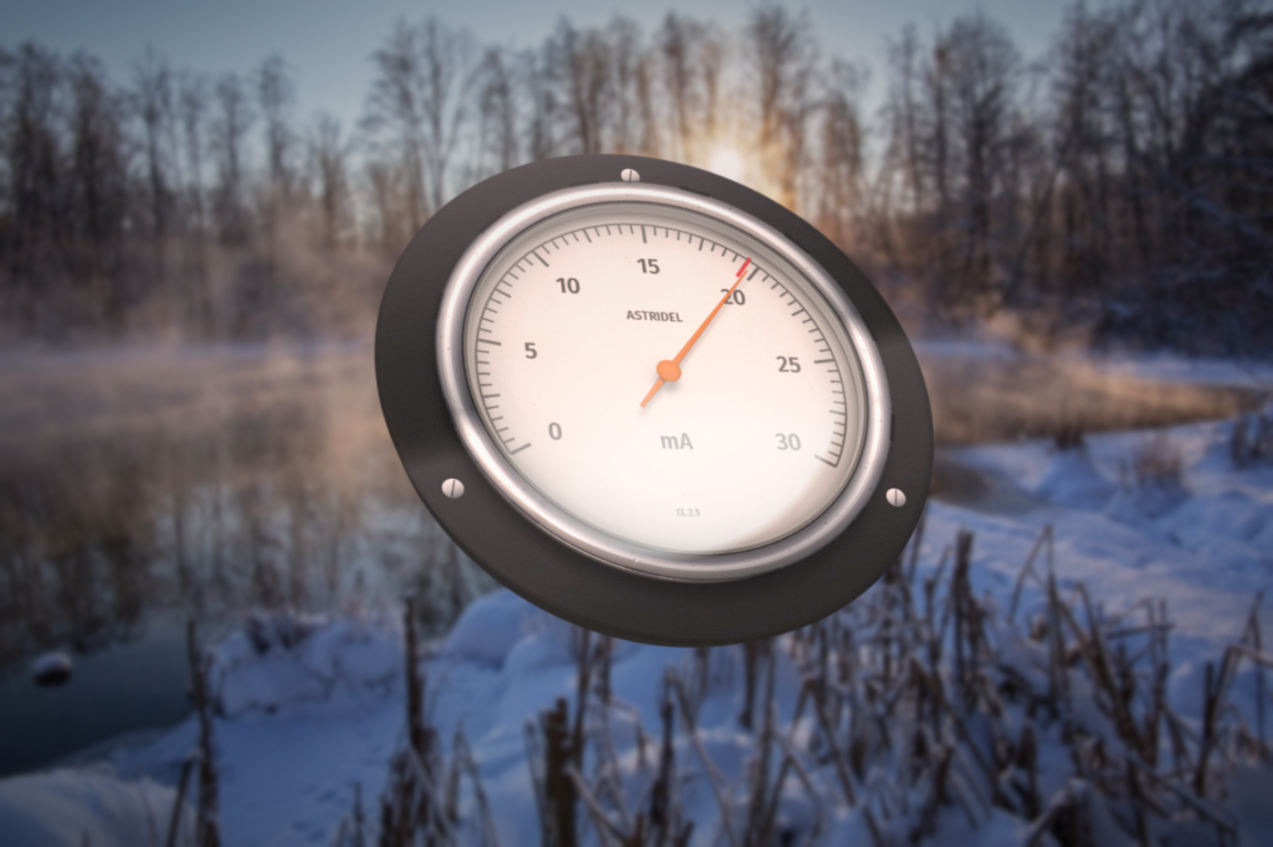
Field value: 19.75 (mA)
